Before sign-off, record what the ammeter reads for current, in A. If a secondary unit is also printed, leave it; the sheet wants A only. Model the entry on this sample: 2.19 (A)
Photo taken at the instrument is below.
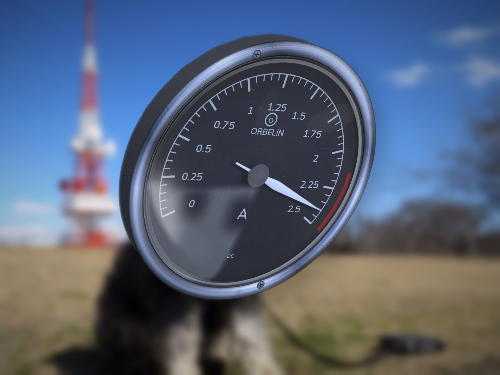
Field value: 2.4 (A)
